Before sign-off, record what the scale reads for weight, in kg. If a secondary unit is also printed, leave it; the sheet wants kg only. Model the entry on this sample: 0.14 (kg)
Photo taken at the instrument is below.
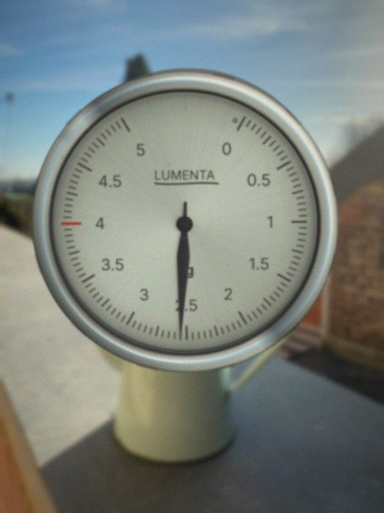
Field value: 2.55 (kg)
